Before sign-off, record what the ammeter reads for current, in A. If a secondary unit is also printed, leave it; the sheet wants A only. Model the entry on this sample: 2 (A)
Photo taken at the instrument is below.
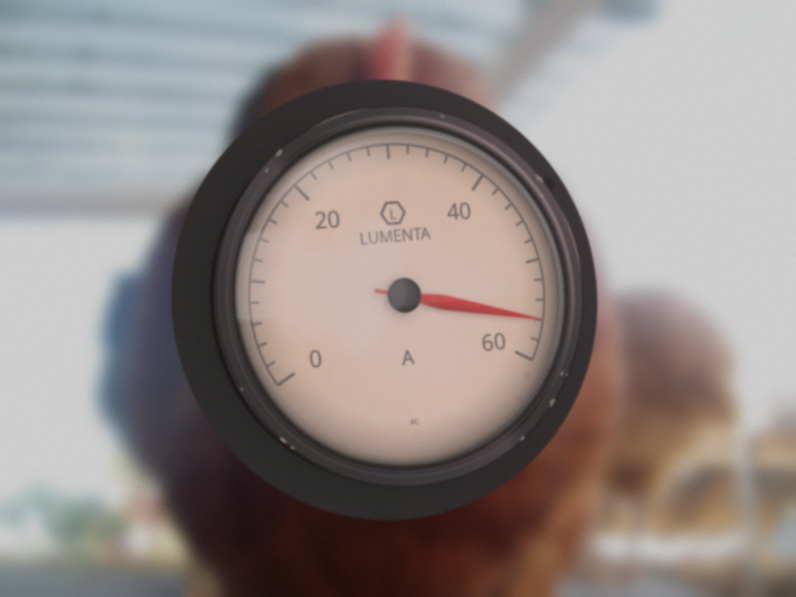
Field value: 56 (A)
